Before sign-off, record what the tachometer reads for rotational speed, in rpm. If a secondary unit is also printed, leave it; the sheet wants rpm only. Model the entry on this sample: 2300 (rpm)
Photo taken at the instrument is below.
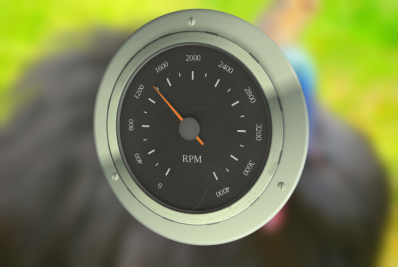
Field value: 1400 (rpm)
